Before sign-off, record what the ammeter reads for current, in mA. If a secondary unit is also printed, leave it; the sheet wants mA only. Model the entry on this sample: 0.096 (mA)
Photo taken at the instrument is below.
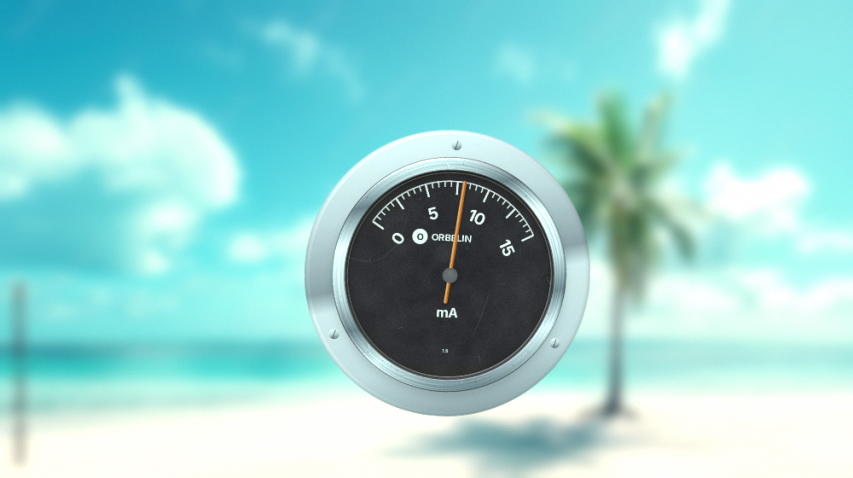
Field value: 8 (mA)
